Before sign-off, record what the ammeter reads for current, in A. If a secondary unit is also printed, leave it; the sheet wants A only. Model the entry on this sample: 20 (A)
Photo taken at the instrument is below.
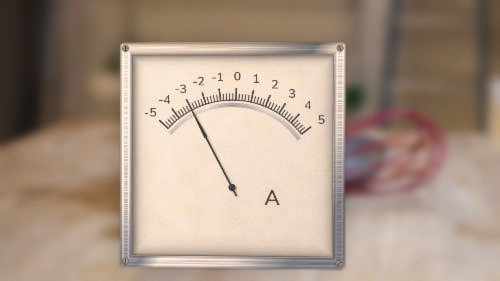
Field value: -3 (A)
